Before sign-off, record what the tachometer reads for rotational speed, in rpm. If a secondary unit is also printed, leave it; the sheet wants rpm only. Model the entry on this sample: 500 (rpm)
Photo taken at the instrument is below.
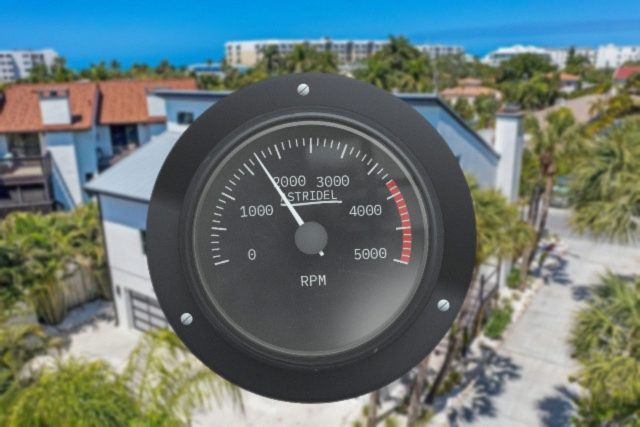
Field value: 1700 (rpm)
